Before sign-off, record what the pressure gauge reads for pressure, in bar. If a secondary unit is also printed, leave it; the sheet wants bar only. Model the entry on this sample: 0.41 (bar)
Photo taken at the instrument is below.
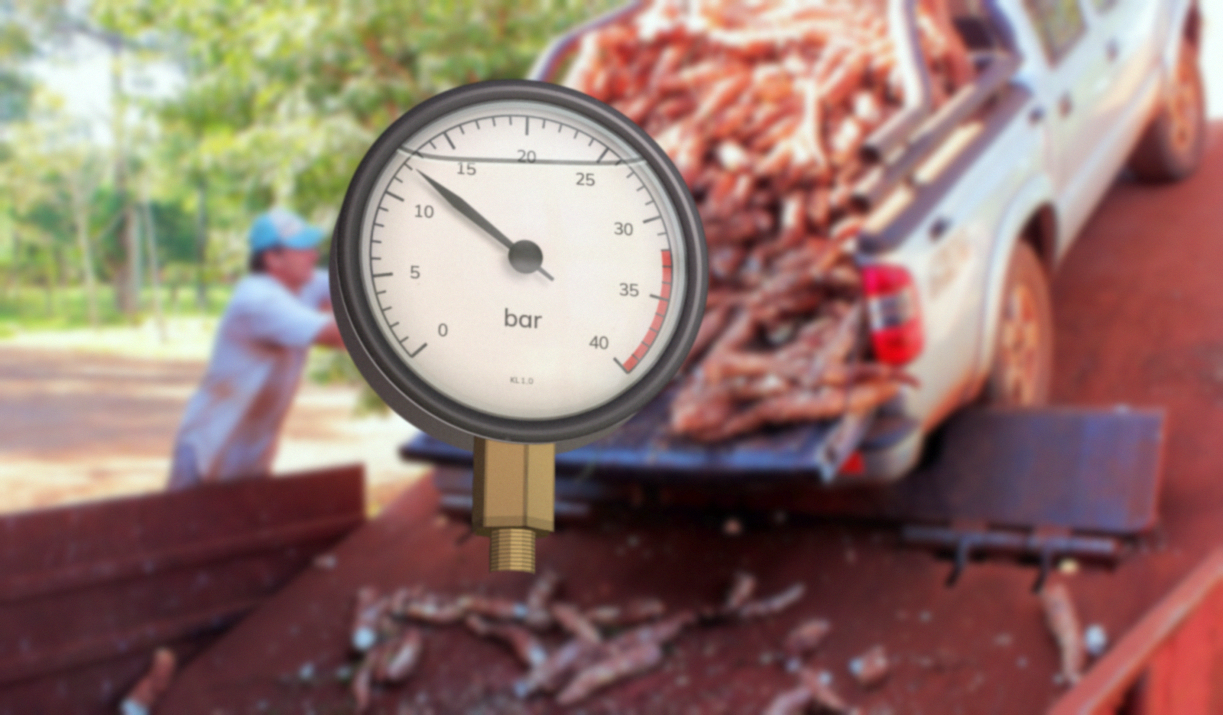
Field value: 12 (bar)
